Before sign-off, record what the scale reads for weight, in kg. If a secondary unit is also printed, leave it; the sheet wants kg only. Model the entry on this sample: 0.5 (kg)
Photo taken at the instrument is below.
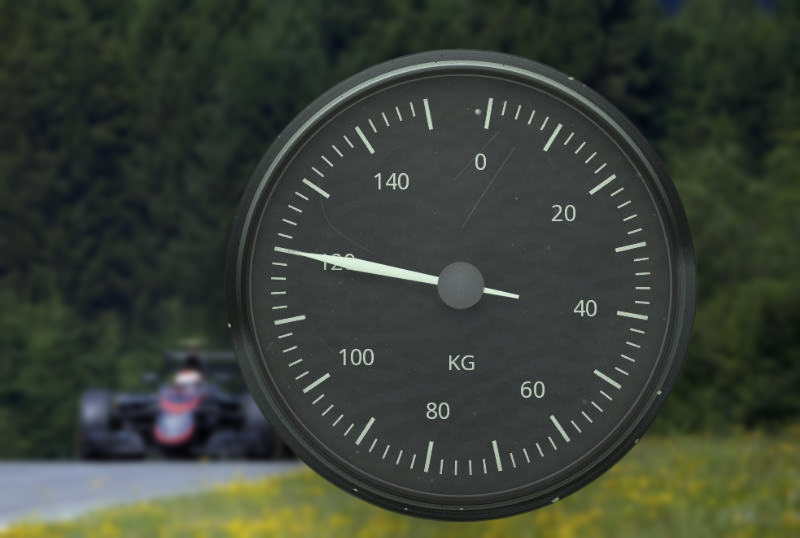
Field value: 120 (kg)
